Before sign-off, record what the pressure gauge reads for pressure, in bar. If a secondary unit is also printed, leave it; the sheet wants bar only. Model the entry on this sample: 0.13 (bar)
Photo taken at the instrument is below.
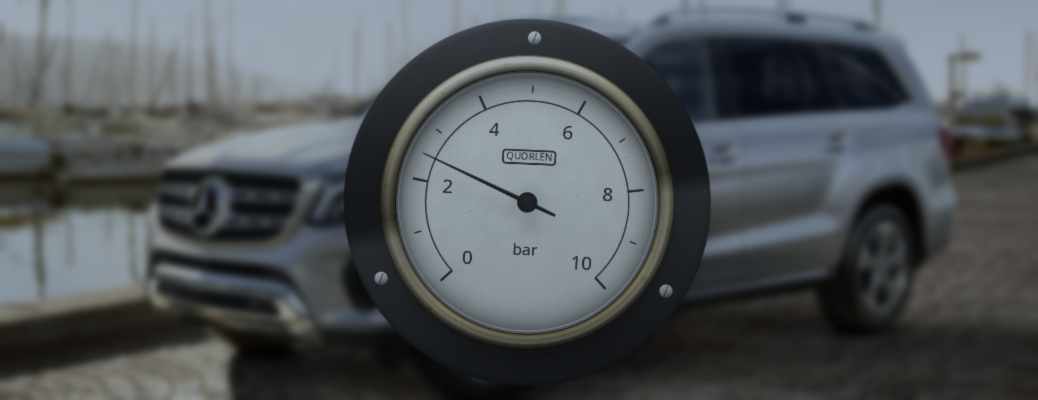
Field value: 2.5 (bar)
